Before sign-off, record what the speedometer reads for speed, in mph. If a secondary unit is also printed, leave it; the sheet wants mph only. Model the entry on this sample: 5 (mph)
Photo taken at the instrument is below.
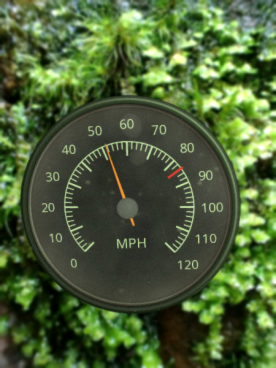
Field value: 52 (mph)
